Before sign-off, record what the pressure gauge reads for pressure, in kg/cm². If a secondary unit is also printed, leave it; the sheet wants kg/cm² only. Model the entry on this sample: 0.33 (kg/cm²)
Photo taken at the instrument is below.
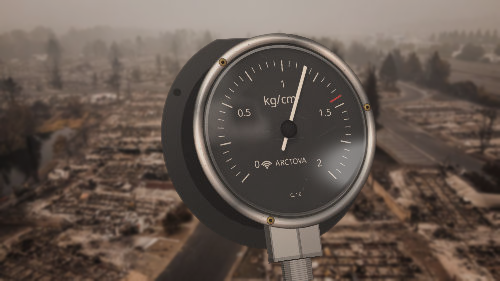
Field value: 1.15 (kg/cm²)
